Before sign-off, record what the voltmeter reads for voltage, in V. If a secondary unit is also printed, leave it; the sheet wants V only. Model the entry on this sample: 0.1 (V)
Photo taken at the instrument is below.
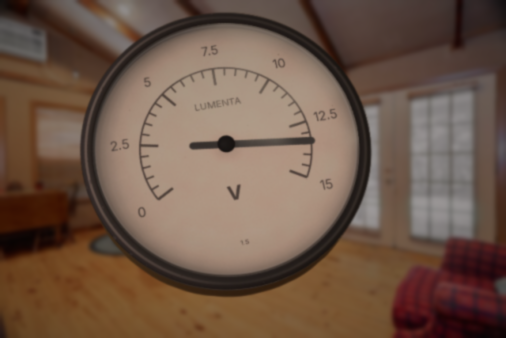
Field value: 13.5 (V)
